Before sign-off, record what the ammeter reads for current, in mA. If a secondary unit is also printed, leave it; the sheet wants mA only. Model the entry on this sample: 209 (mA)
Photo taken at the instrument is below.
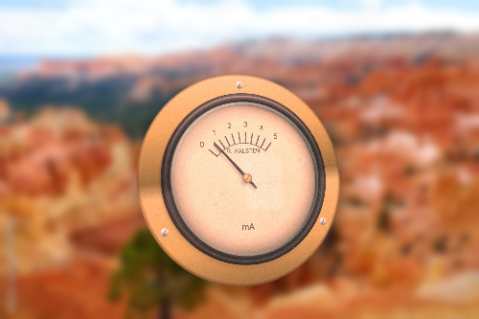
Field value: 0.5 (mA)
